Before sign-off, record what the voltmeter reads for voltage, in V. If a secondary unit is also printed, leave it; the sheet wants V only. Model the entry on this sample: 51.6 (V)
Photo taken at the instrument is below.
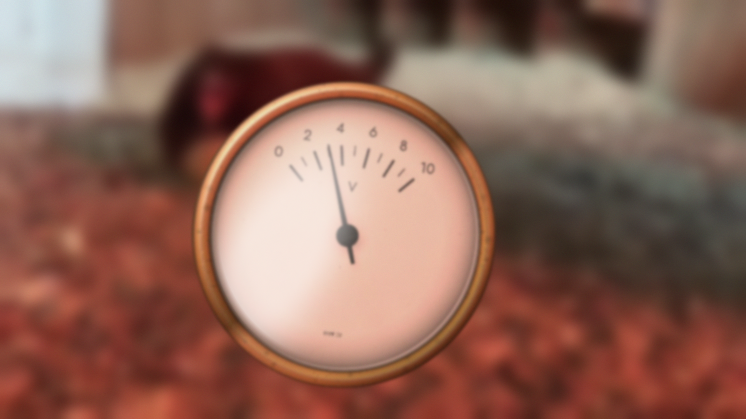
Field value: 3 (V)
